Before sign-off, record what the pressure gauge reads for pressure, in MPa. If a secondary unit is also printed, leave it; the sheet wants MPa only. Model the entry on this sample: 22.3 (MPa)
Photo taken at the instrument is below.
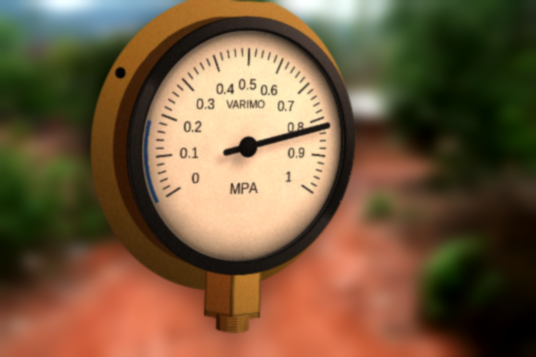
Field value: 0.82 (MPa)
